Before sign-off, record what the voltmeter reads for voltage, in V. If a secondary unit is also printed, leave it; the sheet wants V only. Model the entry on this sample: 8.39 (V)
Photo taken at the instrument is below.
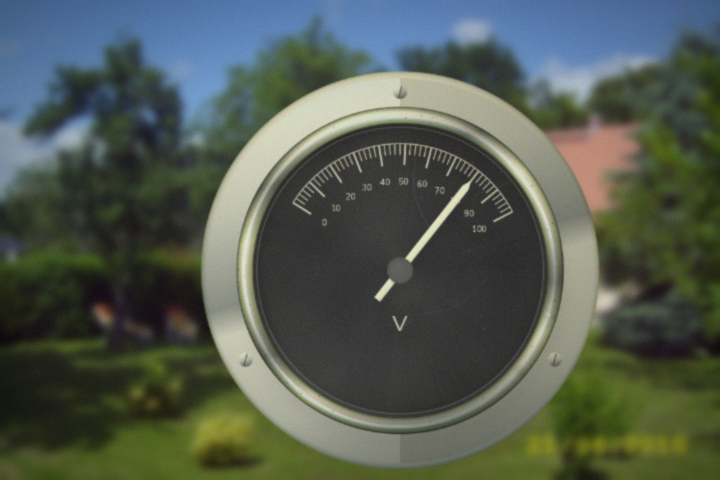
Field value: 80 (V)
